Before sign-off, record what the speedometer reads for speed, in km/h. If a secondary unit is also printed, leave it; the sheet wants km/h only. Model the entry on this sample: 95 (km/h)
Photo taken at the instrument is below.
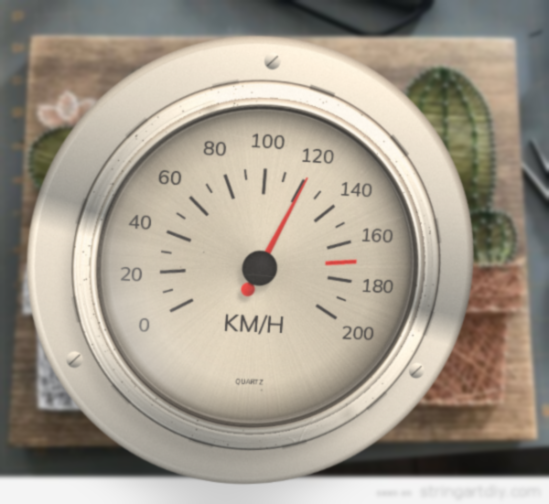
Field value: 120 (km/h)
